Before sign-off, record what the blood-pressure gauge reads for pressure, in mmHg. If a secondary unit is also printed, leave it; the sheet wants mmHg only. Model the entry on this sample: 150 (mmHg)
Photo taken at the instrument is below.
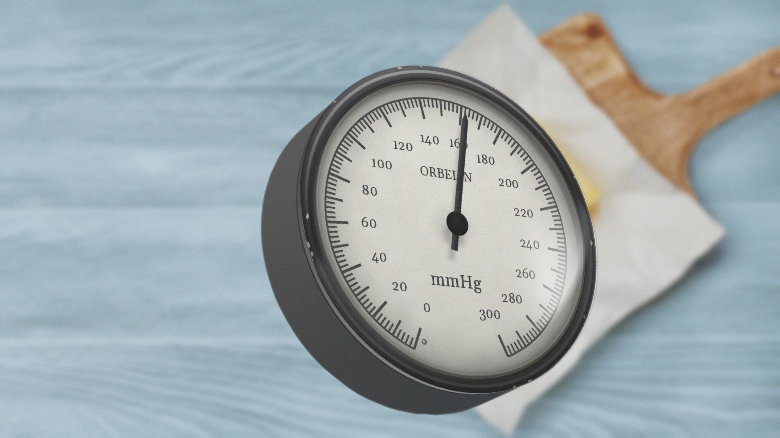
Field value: 160 (mmHg)
